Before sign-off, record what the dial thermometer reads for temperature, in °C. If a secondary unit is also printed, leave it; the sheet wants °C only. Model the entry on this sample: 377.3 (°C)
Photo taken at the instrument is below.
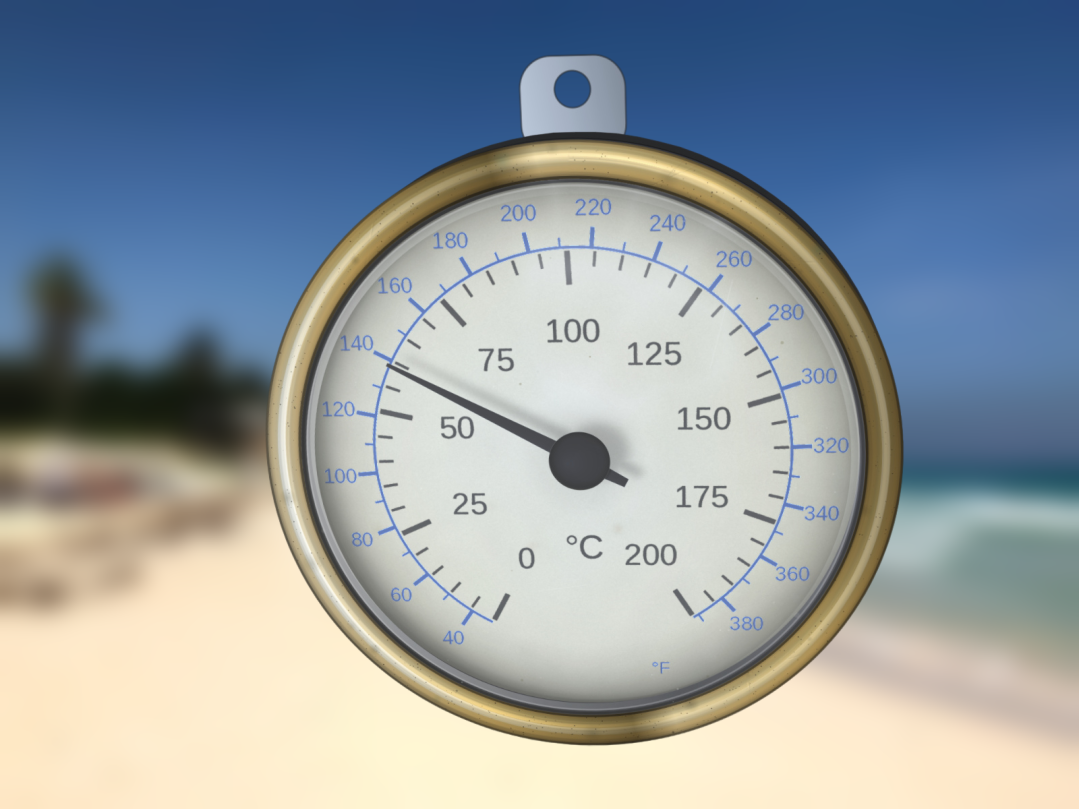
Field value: 60 (°C)
